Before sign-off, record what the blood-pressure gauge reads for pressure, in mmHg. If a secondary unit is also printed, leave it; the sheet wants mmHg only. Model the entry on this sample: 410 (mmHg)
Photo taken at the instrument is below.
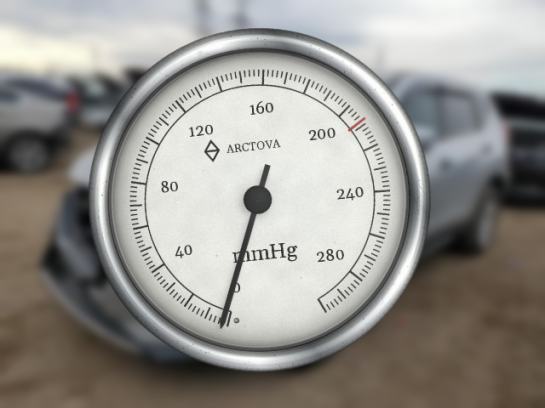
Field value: 2 (mmHg)
